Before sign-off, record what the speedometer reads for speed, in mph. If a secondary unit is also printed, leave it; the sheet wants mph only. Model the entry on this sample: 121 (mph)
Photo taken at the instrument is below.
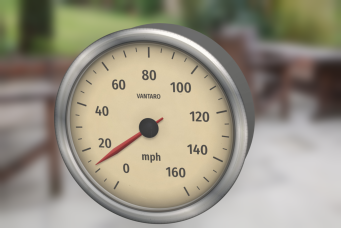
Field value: 12.5 (mph)
